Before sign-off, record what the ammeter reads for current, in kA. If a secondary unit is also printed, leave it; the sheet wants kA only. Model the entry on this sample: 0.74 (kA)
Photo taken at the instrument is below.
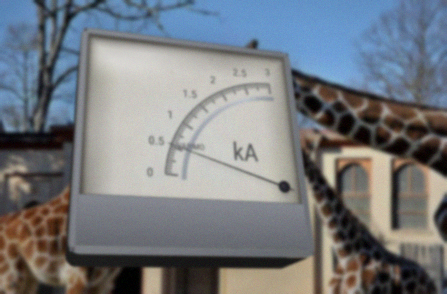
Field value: 0.5 (kA)
